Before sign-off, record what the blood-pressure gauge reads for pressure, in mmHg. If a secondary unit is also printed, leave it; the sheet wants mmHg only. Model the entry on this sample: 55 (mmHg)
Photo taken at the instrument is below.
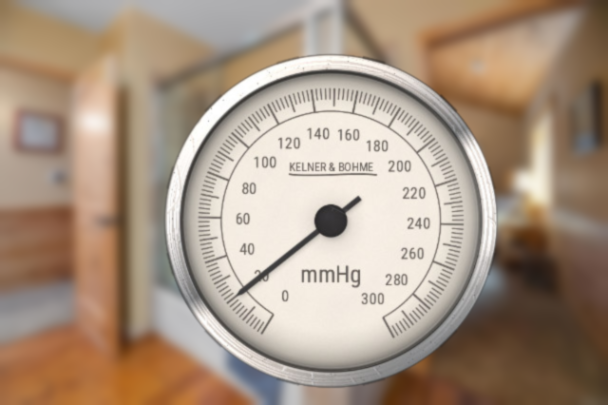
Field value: 20 (mmHg)
